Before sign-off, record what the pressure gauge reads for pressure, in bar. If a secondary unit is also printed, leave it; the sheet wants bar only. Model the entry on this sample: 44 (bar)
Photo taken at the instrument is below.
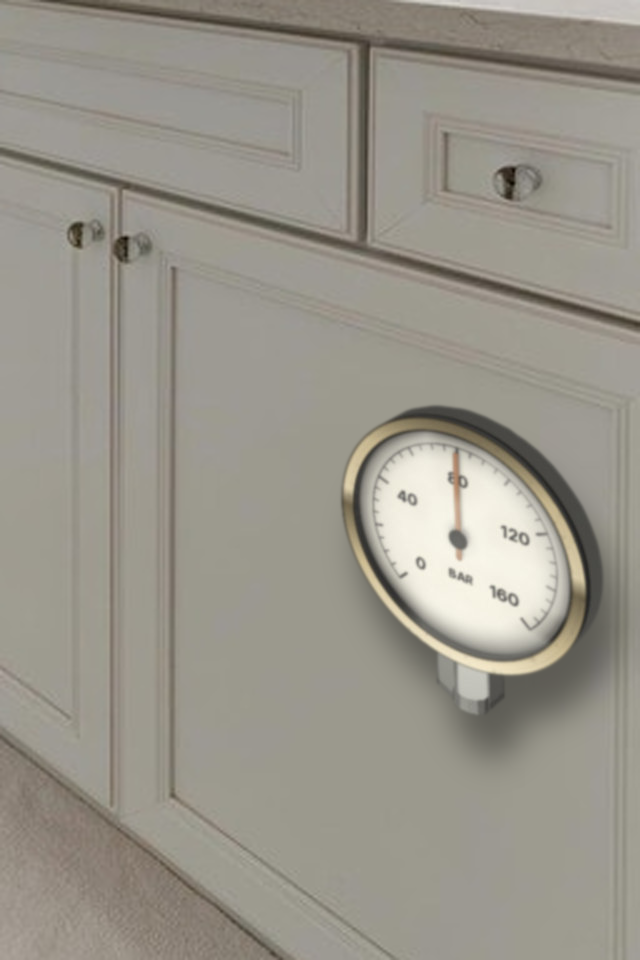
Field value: 80 (bar)
